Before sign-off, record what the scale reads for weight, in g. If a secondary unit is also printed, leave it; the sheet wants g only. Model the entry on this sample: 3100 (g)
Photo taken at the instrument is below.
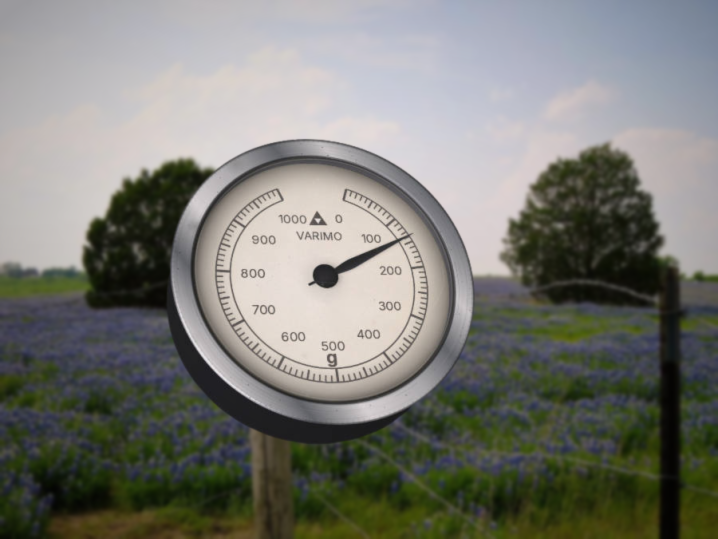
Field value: 140 (g)
